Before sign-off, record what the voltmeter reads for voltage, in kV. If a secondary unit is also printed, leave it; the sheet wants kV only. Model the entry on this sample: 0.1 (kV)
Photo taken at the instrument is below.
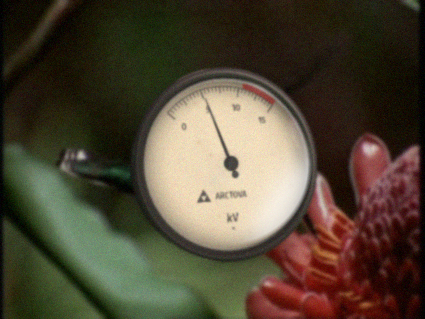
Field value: 5 (kV)
